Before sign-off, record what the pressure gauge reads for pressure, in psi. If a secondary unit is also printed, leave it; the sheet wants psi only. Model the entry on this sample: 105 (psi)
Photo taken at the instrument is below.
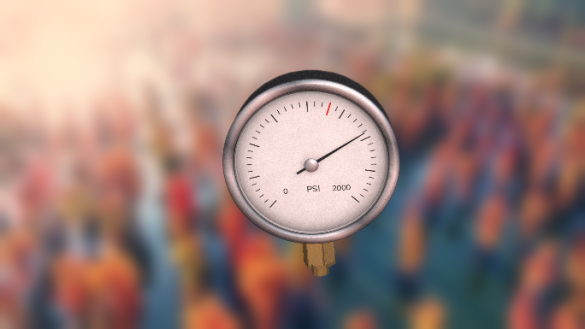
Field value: 1450 (psi)
